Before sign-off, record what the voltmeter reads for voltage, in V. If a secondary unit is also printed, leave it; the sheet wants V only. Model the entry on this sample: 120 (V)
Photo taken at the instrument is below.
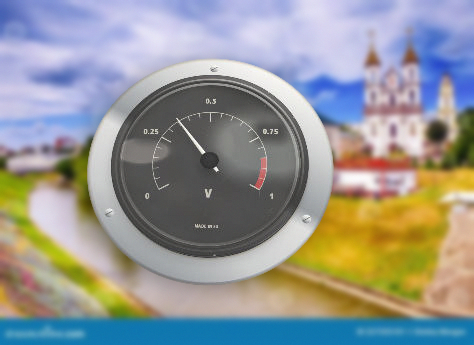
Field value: 0.35 (V)
